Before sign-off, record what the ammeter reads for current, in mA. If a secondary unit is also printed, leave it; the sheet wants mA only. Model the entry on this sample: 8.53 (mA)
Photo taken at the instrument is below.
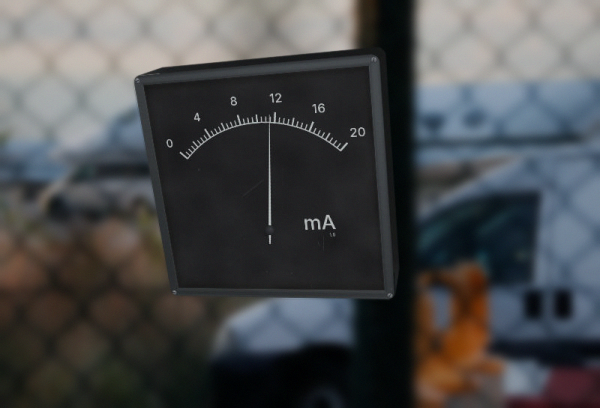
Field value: 11.5 (mA)
